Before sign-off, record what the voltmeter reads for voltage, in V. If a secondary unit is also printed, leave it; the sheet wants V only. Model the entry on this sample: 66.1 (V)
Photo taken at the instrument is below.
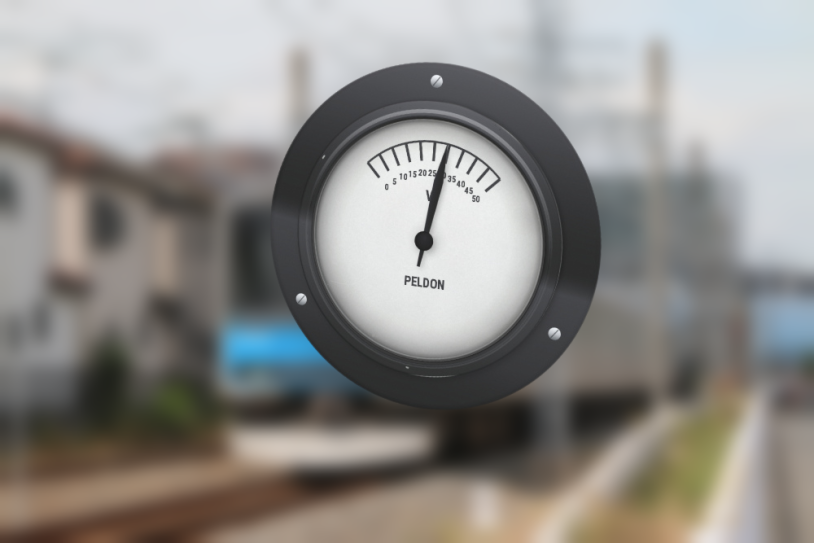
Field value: 30 (V)
